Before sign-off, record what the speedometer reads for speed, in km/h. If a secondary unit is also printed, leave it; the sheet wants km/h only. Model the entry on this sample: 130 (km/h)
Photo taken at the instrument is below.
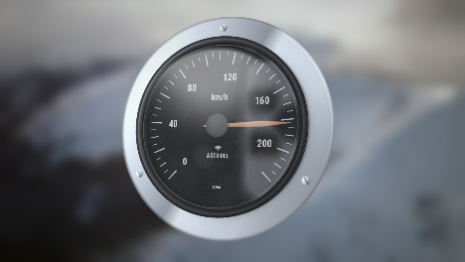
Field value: 182.5 (km/h)
